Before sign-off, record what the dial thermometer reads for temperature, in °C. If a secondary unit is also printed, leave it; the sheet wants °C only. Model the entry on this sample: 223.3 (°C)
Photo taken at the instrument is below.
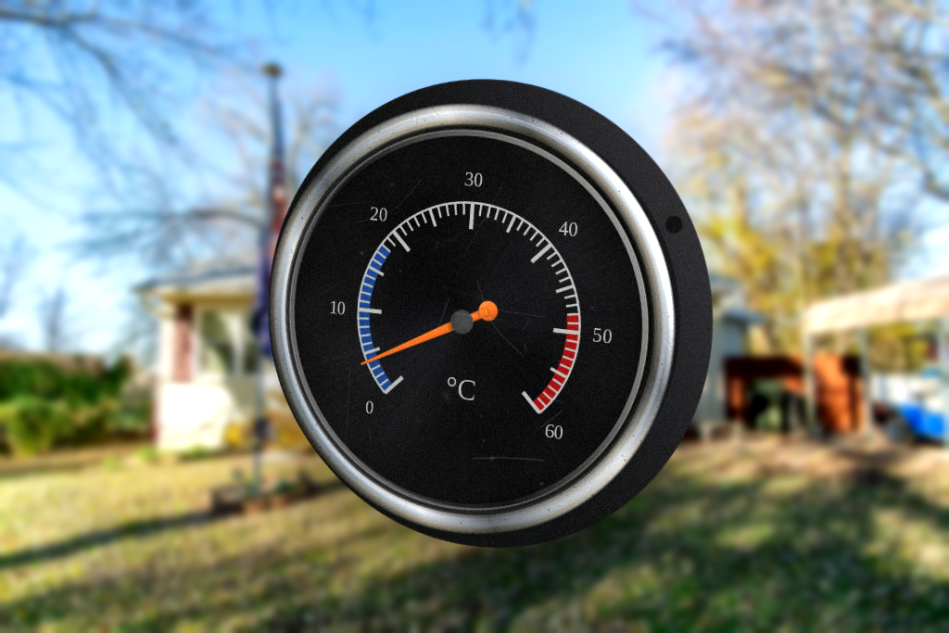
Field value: 4 (°C)
